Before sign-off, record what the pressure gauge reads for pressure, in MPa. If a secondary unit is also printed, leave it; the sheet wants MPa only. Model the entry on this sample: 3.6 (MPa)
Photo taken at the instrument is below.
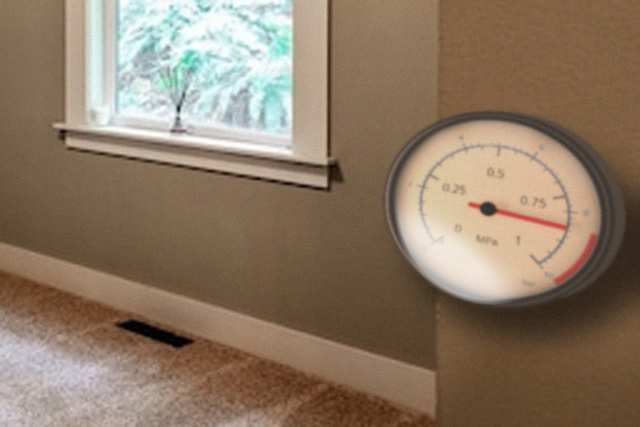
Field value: 0.85 (MPa)
